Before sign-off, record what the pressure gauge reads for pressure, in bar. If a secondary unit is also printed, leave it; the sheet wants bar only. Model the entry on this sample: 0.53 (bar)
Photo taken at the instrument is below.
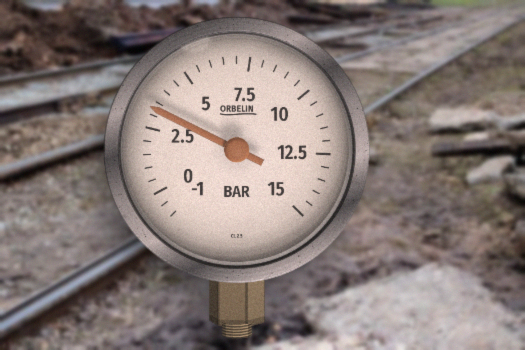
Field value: 3.25 (bar)
